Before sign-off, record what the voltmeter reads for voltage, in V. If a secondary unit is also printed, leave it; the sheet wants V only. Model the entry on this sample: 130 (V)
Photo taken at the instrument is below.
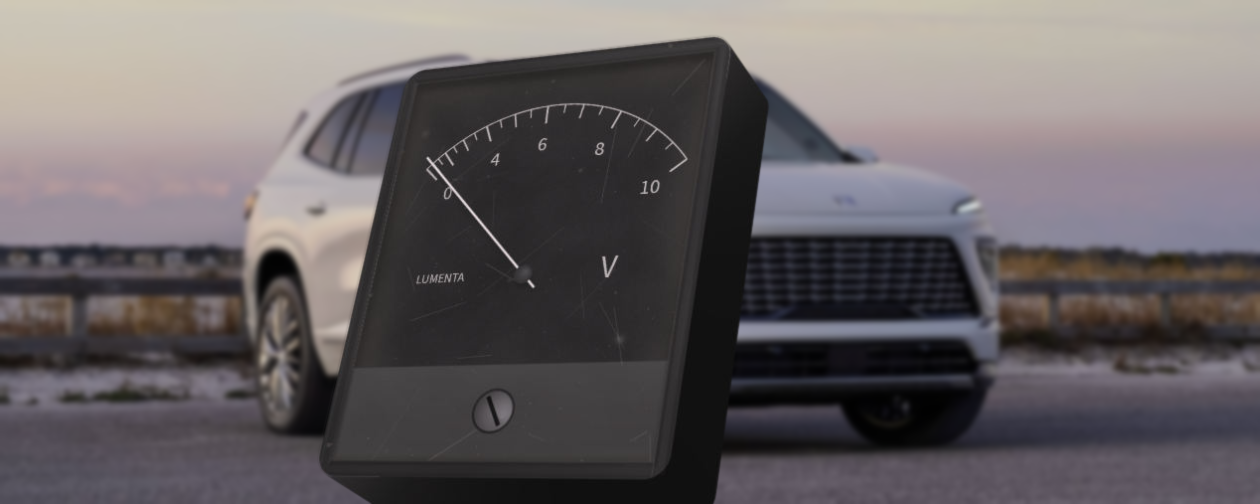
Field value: 1 (V)
